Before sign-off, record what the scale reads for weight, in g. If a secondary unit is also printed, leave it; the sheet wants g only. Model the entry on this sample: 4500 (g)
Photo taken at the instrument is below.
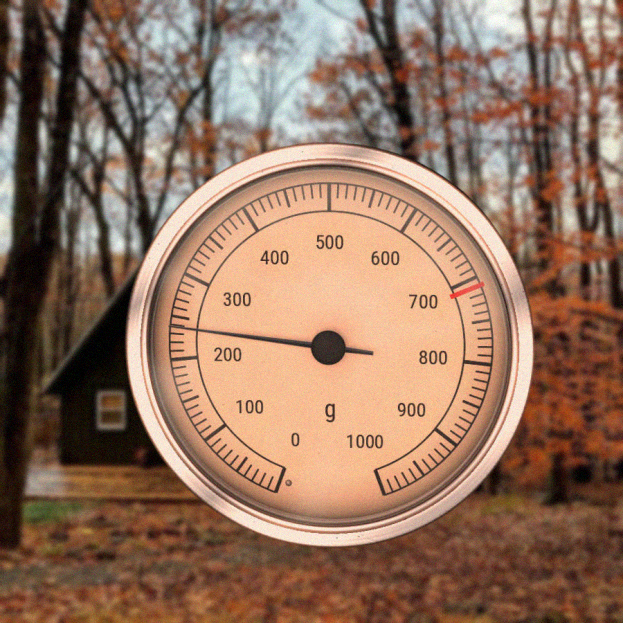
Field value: 240 (g)
